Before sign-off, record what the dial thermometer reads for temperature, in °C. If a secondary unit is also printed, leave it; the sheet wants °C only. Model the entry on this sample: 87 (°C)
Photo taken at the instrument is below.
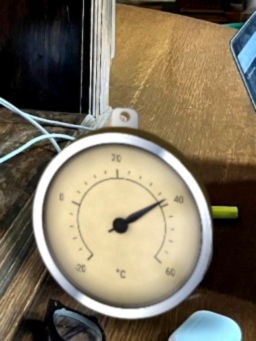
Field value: 38 (°C)
